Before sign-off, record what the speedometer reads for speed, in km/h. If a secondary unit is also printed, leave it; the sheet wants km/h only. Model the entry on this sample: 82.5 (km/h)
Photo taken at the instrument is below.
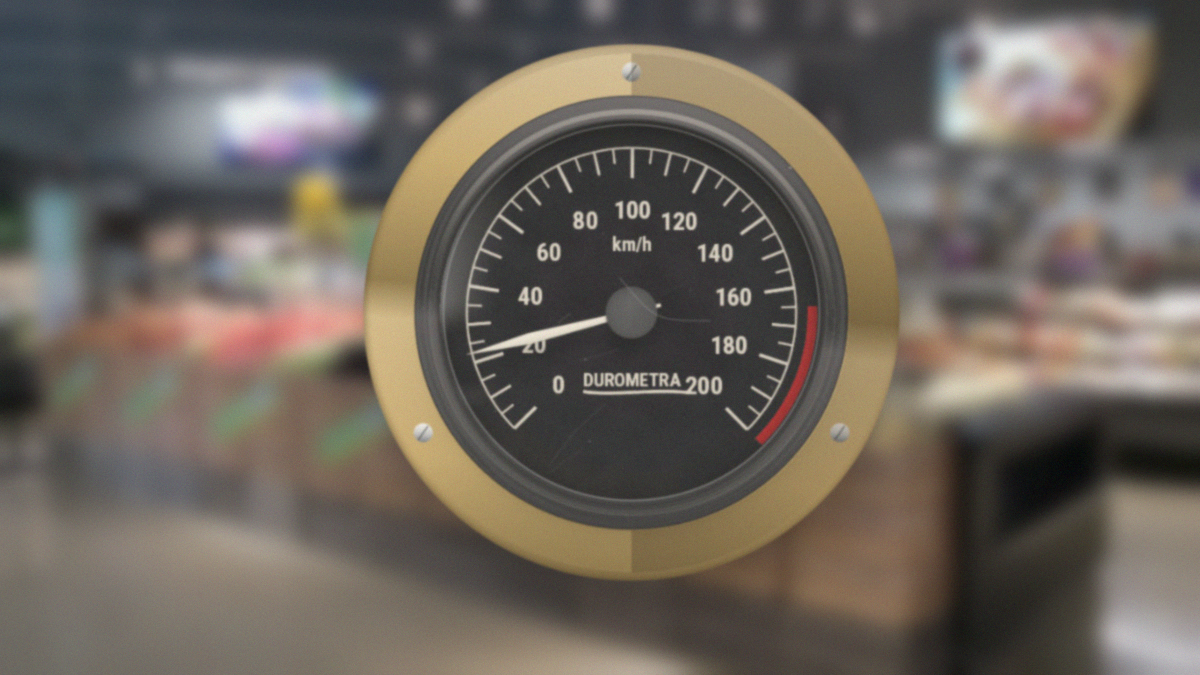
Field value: 22.5 (km/h)
